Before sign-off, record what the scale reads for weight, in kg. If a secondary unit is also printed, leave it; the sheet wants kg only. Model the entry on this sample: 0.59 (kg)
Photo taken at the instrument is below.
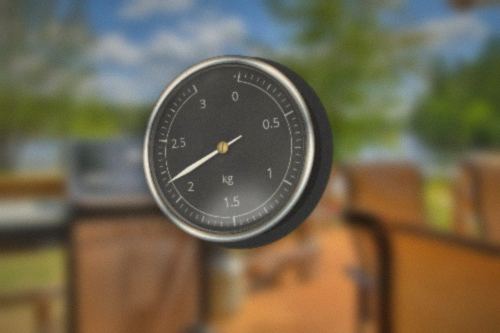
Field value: 2.15 (kg)
